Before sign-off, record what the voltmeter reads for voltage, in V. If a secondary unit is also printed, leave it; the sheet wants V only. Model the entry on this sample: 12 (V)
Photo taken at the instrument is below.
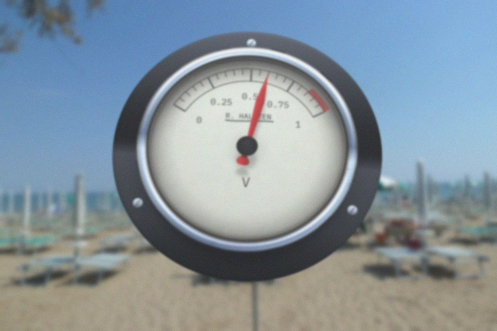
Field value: 0.6 (V)
